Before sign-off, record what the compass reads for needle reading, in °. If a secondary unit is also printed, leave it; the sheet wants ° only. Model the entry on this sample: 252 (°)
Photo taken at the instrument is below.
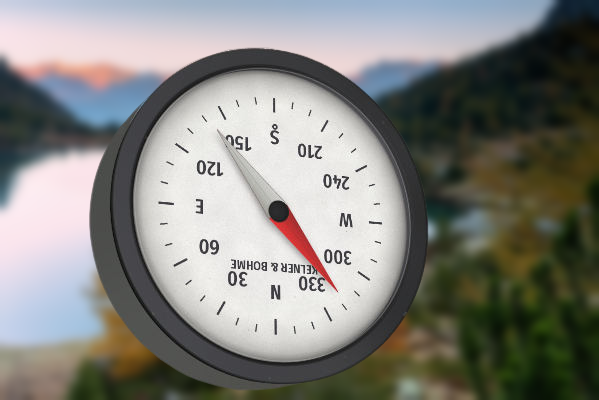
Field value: 320 (°)
